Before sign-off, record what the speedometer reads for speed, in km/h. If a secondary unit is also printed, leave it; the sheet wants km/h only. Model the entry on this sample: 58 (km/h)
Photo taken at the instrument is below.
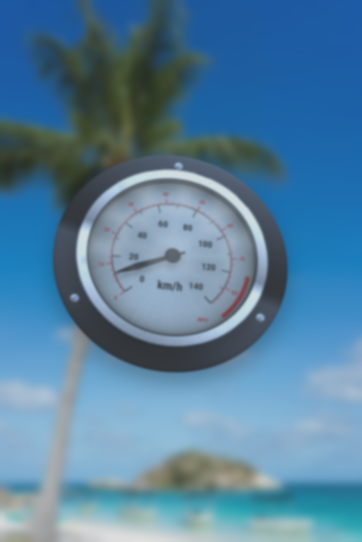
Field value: 10 (km/h)
